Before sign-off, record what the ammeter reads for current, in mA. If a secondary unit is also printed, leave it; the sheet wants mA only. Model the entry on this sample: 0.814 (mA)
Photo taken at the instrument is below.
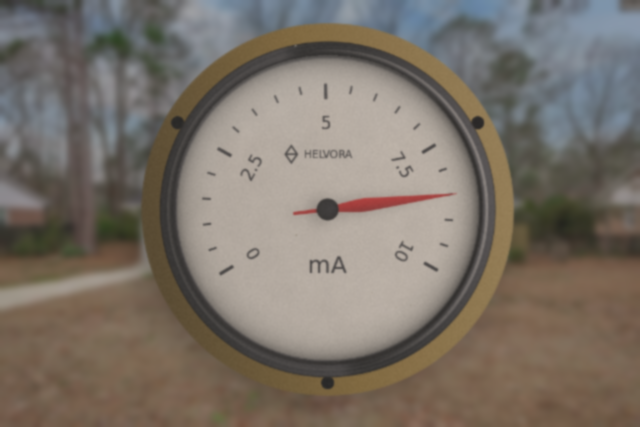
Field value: 8.5 (mA)
